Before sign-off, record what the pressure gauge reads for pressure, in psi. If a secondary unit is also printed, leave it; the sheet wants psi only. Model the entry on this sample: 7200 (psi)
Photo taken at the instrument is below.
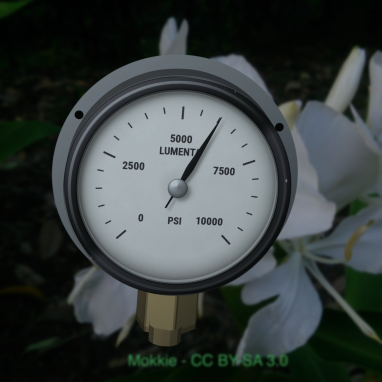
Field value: 6000 (psi)
